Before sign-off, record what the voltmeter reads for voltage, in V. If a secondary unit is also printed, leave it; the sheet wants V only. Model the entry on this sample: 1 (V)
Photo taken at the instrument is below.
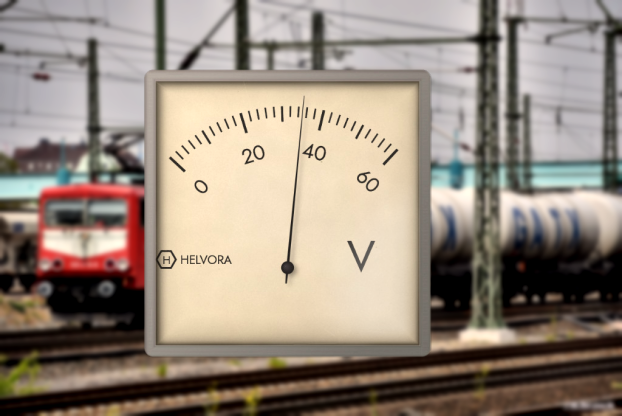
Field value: 35 (V)
